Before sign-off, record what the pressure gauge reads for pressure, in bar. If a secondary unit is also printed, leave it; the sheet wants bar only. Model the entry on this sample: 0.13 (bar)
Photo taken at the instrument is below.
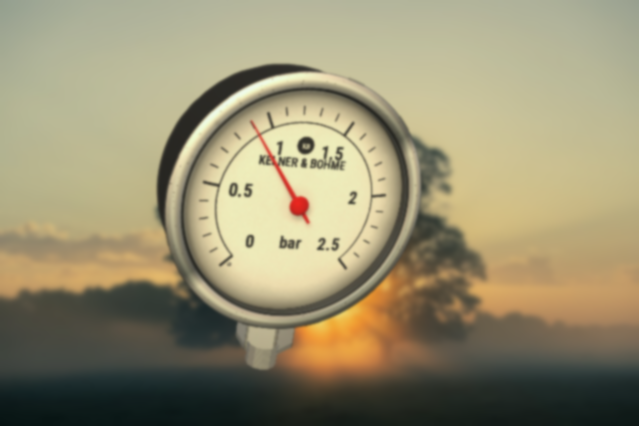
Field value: 0.9 (bar)
